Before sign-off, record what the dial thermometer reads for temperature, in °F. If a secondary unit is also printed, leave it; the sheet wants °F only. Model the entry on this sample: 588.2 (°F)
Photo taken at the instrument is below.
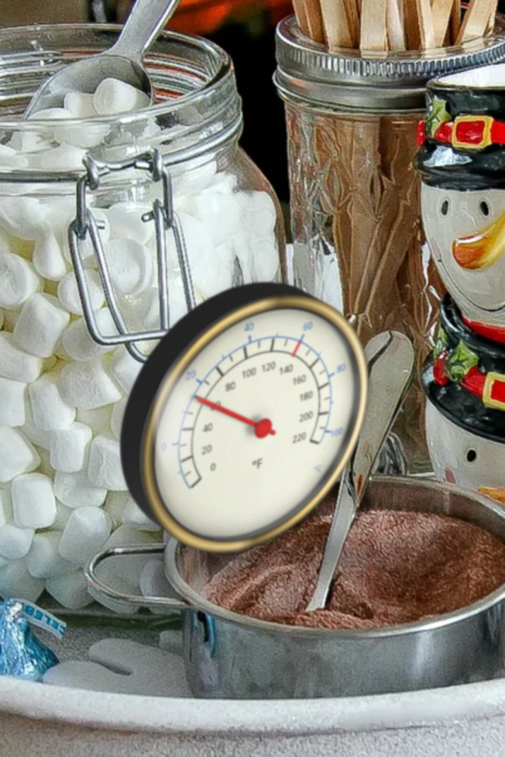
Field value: 60 (°F)
